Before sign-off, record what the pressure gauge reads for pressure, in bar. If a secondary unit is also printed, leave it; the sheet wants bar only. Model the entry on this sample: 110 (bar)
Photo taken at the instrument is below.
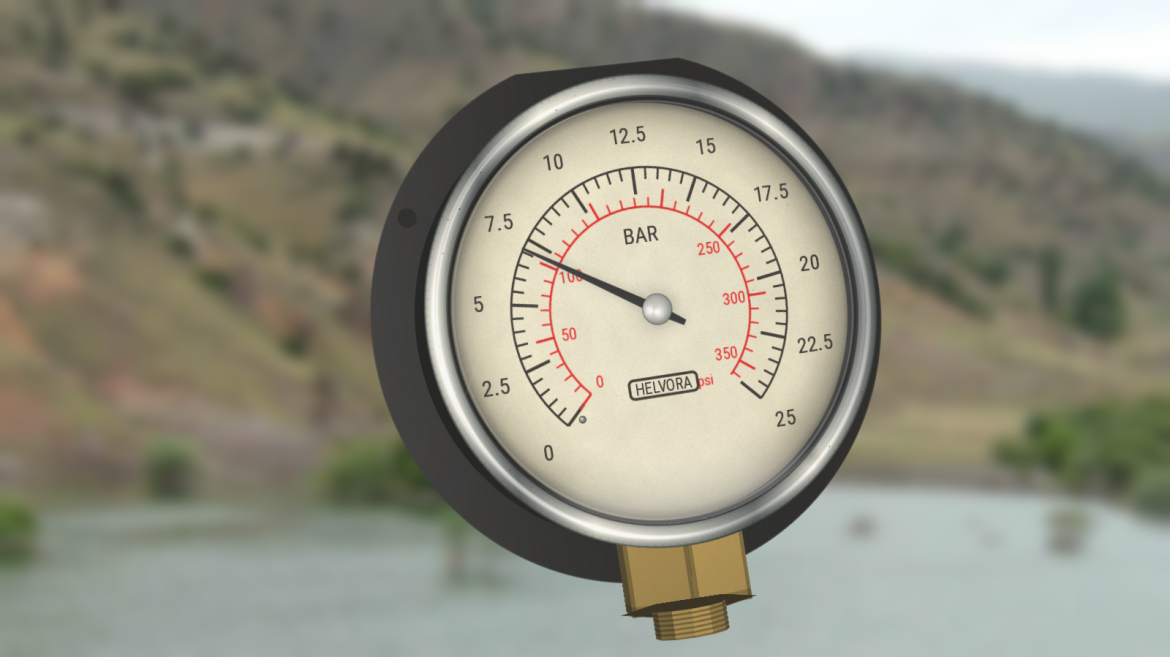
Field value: 7 (bar)
